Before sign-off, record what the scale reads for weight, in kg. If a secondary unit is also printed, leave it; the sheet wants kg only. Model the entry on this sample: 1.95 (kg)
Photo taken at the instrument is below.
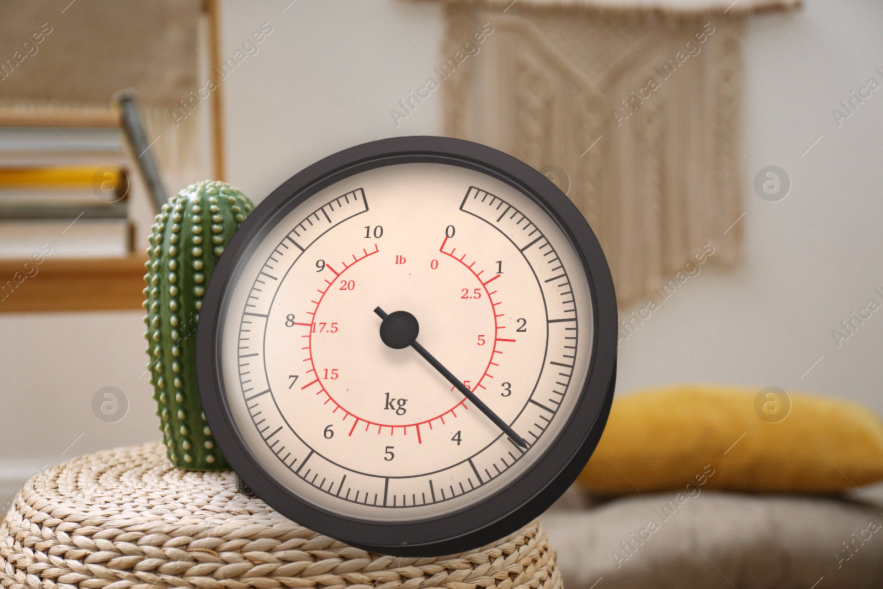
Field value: 3.45 (kg)
